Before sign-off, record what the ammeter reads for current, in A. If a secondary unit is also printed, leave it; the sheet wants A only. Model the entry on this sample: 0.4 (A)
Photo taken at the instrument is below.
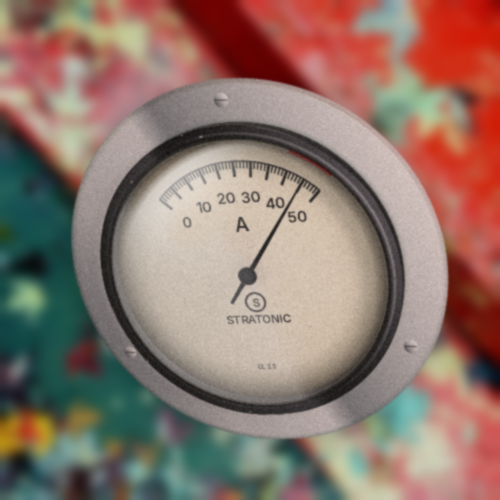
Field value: 45 (A)
